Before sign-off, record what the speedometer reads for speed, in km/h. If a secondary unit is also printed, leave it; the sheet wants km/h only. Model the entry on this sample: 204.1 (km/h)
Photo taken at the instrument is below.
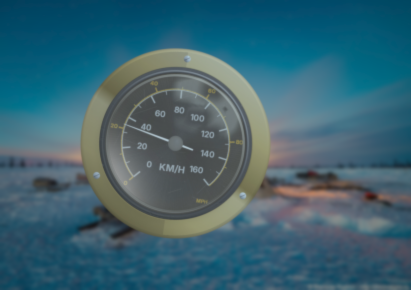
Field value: 35 (km/h)
